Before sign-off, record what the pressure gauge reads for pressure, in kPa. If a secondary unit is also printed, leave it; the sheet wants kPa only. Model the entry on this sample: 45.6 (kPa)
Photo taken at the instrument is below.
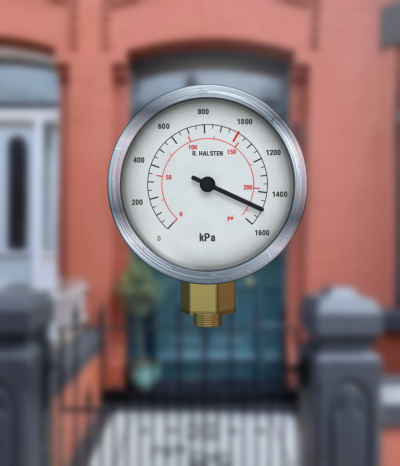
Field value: 1500 (kPa)
